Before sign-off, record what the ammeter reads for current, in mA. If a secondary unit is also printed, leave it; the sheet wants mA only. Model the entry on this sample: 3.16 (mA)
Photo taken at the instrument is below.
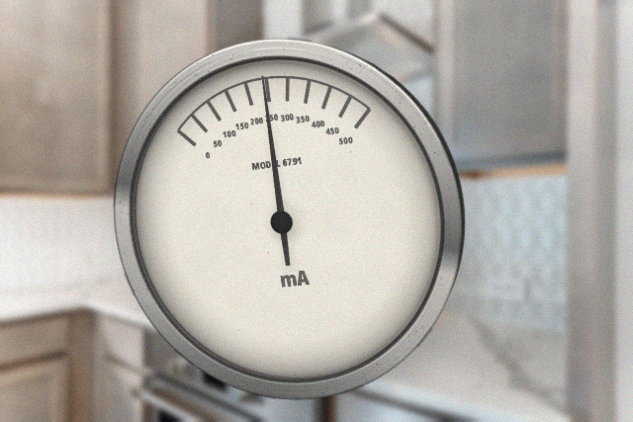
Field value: 250 (mA)
